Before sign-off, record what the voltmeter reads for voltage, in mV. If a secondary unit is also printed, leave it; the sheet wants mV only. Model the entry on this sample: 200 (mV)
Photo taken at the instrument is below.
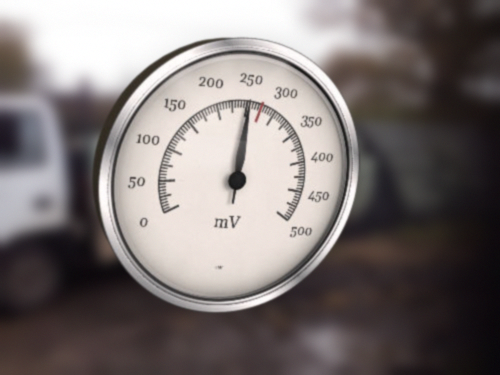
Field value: 250 (mV)
